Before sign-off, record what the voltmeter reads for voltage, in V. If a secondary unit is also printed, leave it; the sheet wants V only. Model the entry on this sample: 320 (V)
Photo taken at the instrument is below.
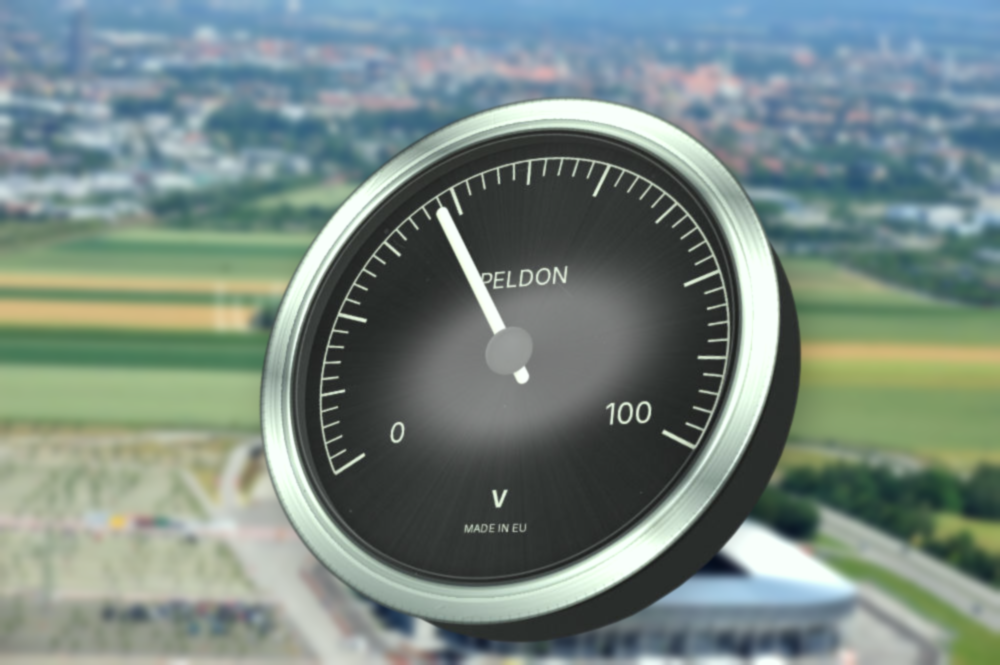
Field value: 38 (V)
